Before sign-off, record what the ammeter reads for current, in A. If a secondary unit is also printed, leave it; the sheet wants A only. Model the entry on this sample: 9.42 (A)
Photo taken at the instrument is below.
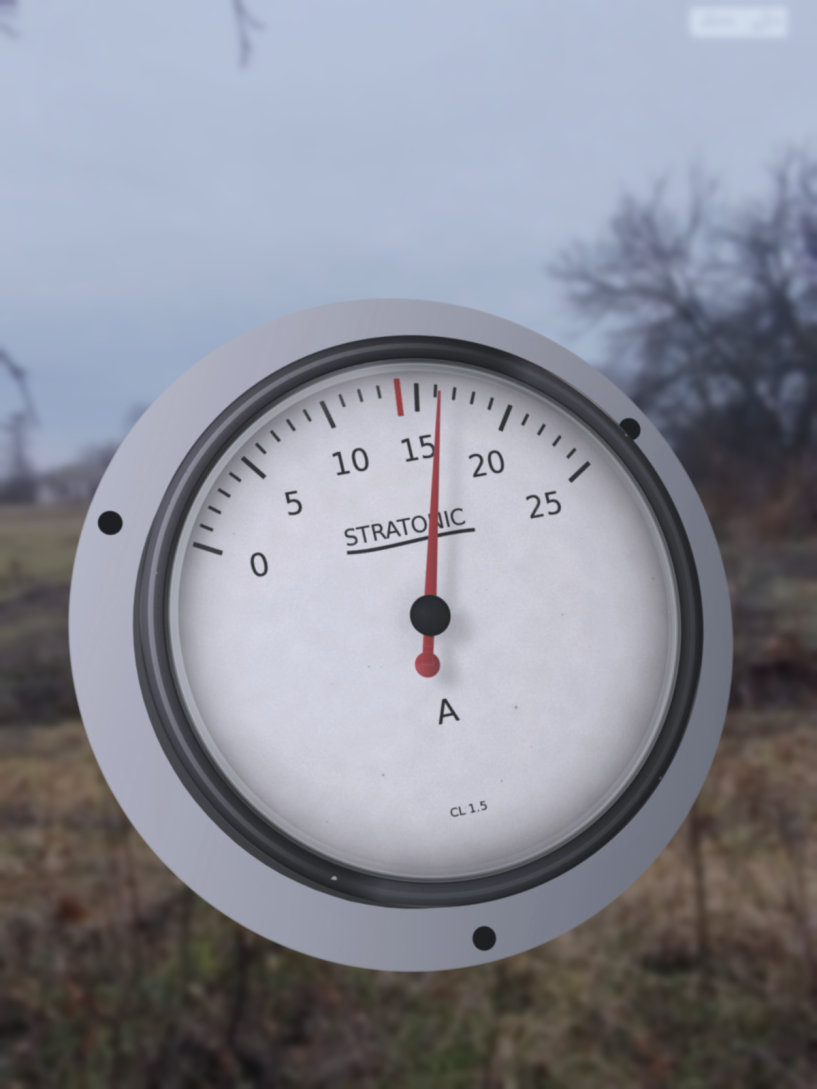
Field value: 16 (A)
